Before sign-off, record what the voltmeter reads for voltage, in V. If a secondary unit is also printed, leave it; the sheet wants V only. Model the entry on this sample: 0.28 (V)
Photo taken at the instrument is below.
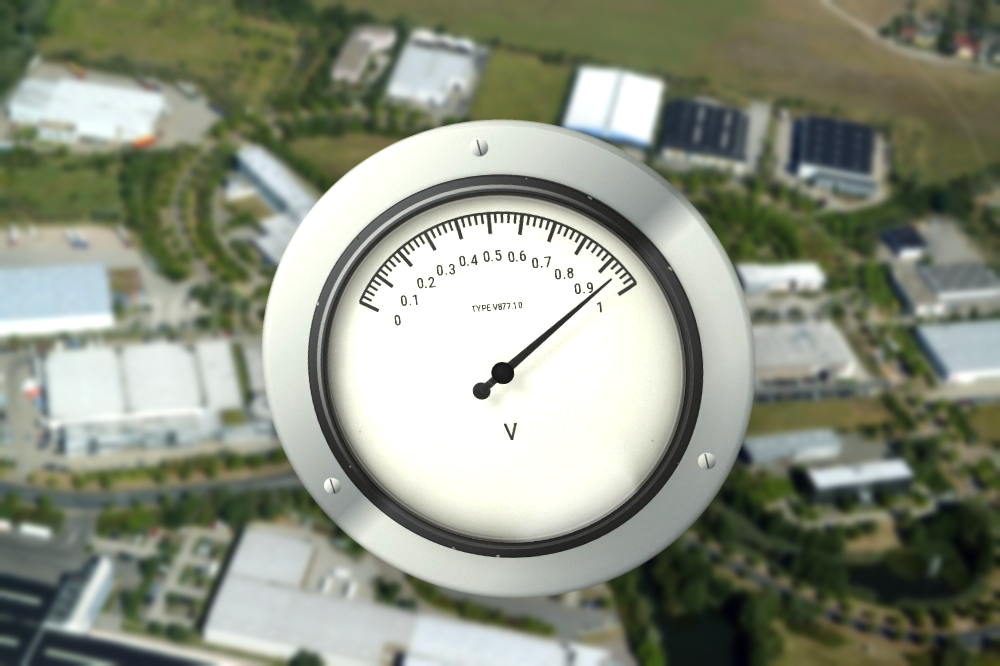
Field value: 0.94 (V)
